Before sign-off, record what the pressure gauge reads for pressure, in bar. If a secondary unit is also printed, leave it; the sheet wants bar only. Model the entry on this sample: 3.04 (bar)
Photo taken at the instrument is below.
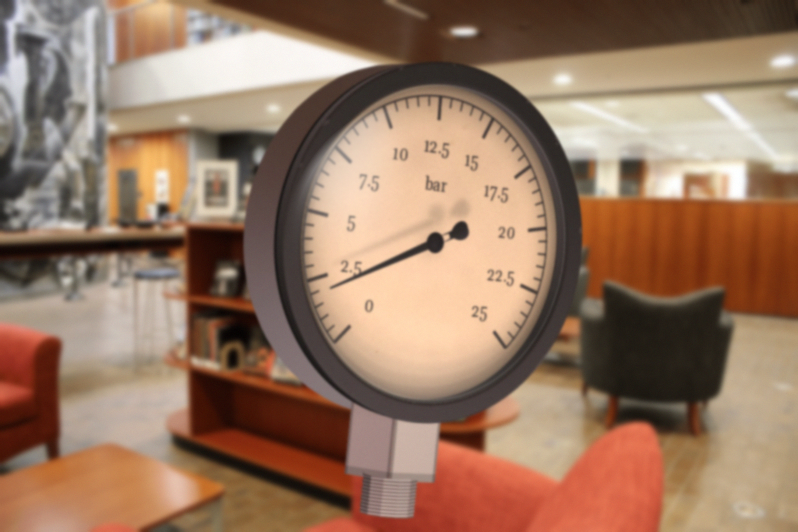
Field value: 2 (bar)
